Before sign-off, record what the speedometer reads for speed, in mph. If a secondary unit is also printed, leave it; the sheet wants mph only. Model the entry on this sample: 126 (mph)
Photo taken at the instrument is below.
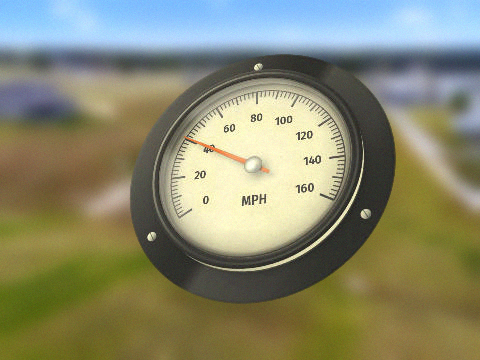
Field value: 40 (mph)
